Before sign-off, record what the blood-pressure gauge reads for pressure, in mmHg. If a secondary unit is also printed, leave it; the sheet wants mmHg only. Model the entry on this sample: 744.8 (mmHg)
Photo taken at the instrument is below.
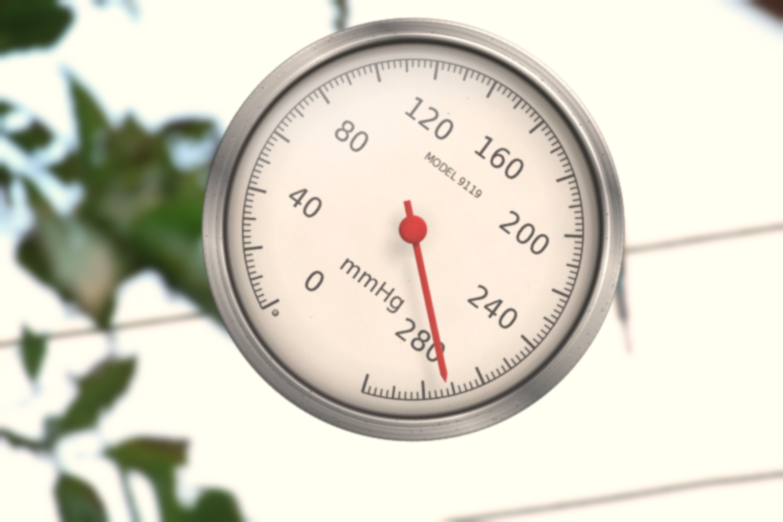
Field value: 272 (mmHg)
